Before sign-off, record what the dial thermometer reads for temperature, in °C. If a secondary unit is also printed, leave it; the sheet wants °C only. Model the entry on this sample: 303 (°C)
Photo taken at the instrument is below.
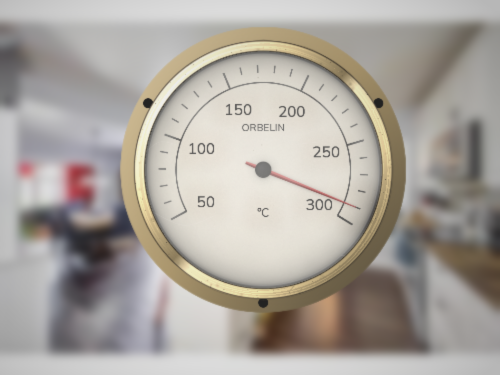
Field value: 290 (°C)
